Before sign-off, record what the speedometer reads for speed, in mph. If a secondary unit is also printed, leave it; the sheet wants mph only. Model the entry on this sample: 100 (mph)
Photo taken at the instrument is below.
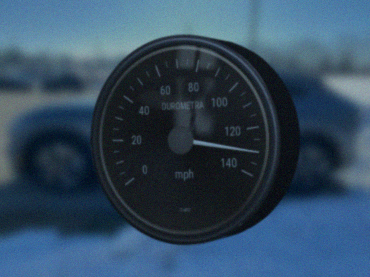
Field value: 130 (mph)
